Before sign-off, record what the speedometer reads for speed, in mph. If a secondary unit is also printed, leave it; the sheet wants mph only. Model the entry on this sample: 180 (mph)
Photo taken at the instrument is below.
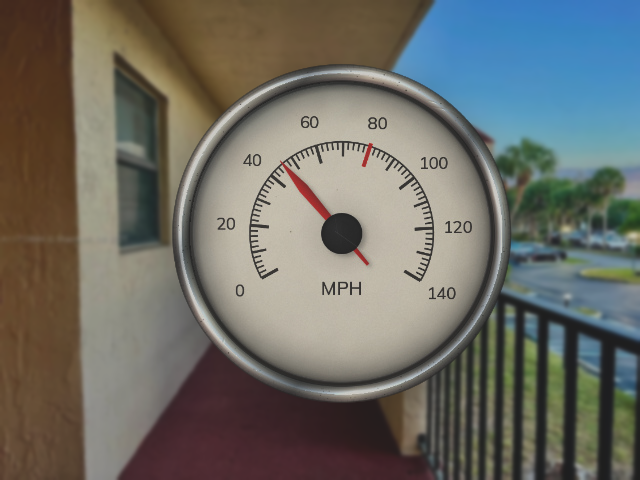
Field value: 46 (mph)
